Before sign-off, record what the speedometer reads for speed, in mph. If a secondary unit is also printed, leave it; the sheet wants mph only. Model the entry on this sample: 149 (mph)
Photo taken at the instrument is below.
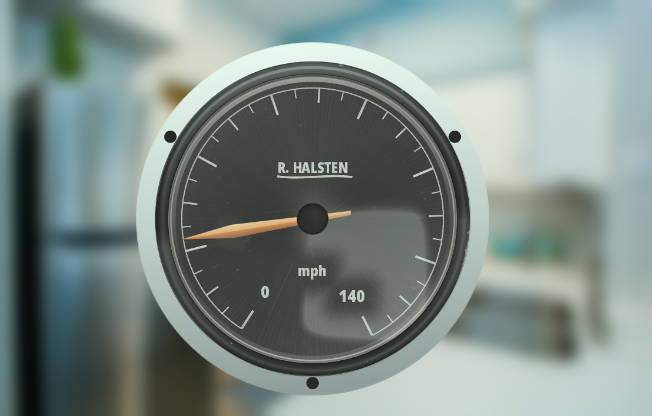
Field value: 22.5 (mph)
